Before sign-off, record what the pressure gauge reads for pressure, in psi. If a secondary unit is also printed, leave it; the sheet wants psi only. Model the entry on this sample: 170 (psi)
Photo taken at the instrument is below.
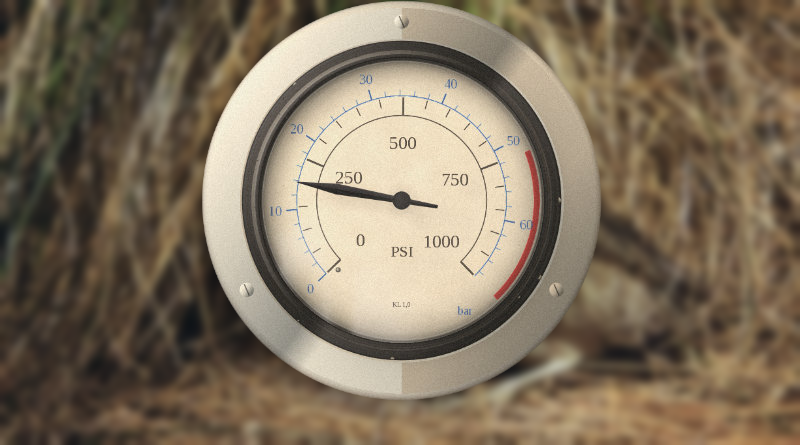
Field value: 200 (psi)
